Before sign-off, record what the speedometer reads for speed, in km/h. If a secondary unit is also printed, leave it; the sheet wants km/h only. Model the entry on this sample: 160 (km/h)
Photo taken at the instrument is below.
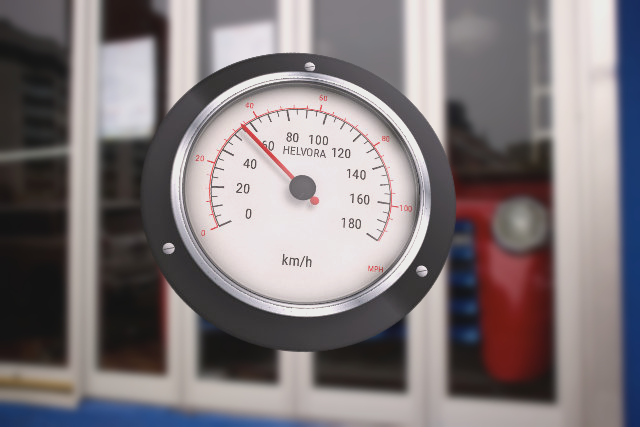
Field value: 55 (km/h)
